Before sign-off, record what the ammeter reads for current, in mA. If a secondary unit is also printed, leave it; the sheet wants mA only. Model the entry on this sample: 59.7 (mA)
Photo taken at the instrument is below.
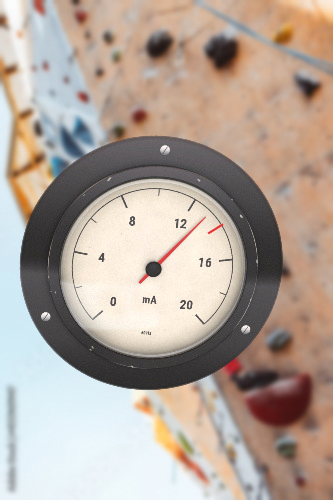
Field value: 13 (mA)
